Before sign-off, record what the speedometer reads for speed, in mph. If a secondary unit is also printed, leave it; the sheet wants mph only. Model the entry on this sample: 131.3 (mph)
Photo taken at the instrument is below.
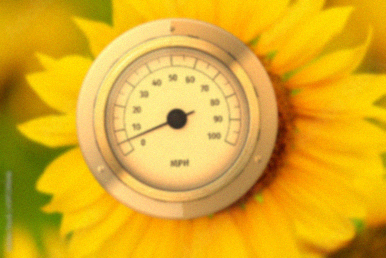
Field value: 5 (mph)
